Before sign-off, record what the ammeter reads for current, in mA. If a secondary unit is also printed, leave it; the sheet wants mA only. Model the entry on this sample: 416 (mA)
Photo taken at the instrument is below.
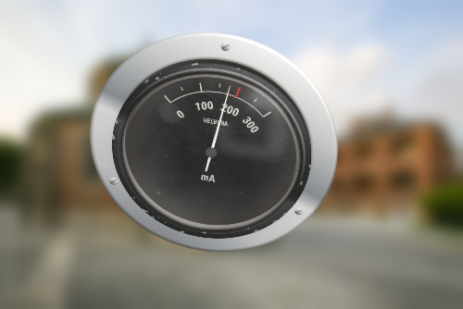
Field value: 175 (mA)
